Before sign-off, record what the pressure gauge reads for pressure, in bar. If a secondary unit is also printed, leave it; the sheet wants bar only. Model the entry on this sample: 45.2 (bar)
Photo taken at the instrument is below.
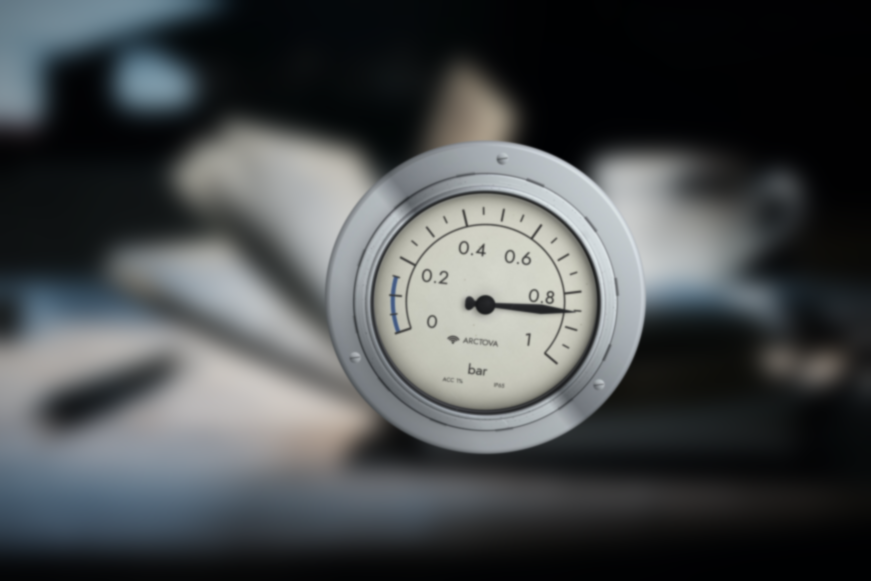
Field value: 0.85 (bar)
